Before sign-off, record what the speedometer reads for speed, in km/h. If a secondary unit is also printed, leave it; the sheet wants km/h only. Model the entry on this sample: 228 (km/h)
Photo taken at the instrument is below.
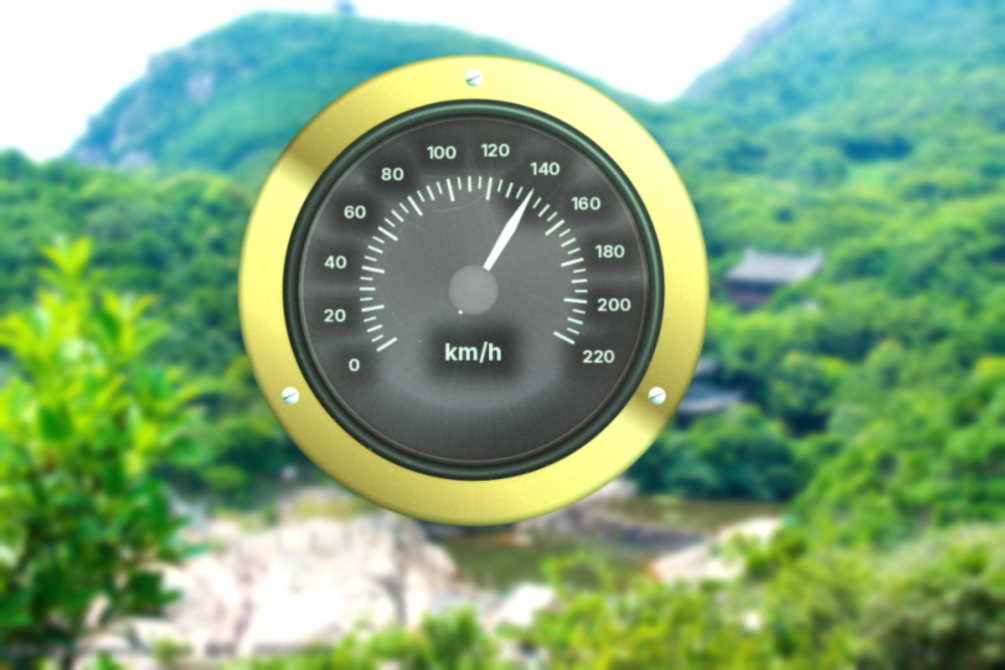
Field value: 140 (km/h)
